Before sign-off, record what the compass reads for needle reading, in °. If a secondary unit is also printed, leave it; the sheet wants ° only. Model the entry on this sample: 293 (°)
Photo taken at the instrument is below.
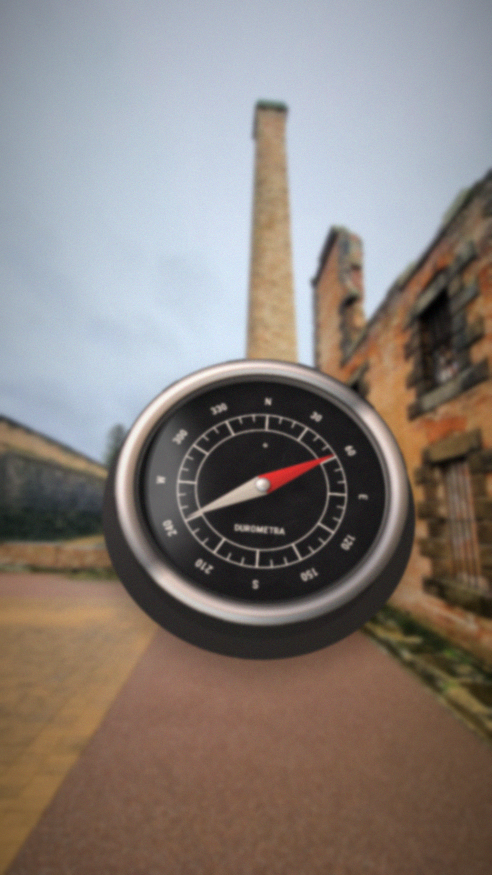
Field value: 60 (°)
